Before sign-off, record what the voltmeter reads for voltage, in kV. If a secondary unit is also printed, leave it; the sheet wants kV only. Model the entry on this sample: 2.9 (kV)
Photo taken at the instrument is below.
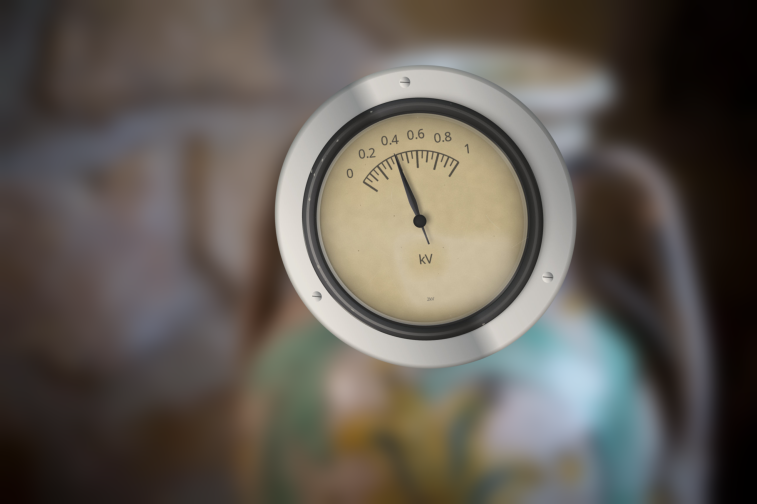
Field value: 0.4 (kV)
